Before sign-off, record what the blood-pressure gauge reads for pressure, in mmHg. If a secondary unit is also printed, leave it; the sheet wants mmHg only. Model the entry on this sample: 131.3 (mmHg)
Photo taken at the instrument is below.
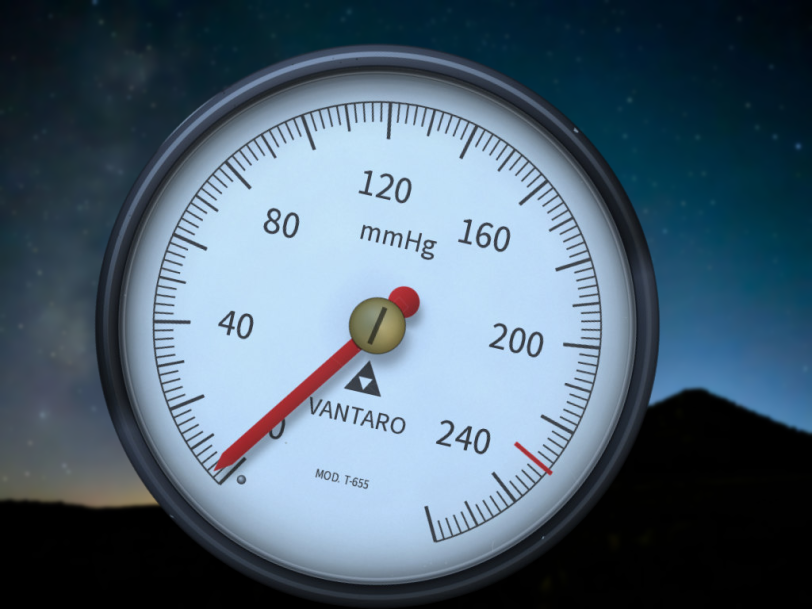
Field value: 3 (mmHg)
